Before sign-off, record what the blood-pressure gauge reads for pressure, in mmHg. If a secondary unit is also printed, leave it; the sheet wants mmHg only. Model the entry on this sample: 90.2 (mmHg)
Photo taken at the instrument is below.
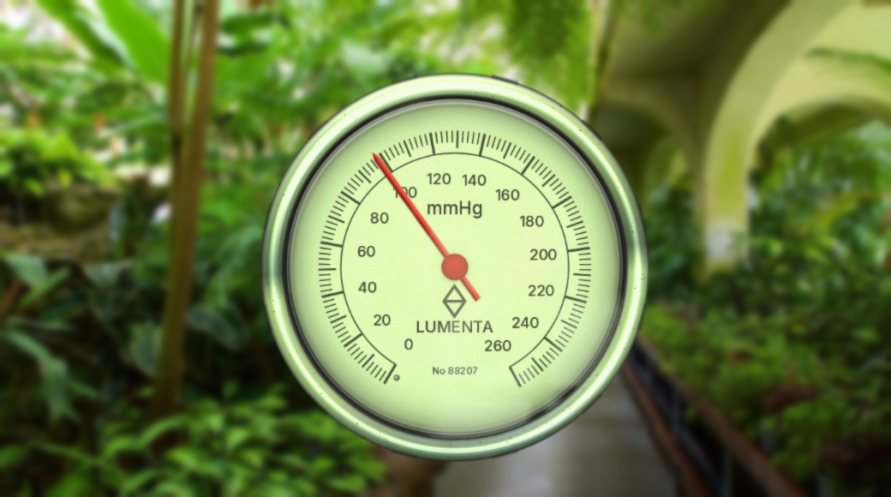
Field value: 98 (mmHg)
